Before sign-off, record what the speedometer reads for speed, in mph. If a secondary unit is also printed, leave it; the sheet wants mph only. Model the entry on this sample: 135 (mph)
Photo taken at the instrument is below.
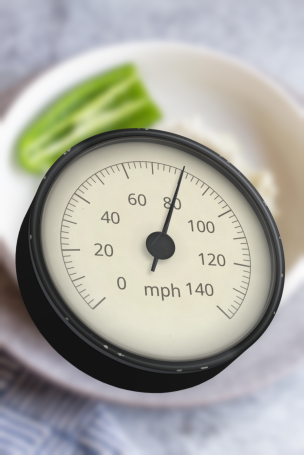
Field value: 80 (mph)
